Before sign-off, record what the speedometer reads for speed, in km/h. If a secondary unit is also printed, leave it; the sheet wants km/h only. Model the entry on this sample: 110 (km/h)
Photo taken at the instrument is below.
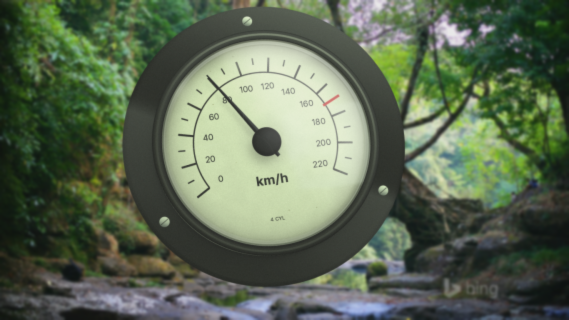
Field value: 80 (km/h)
